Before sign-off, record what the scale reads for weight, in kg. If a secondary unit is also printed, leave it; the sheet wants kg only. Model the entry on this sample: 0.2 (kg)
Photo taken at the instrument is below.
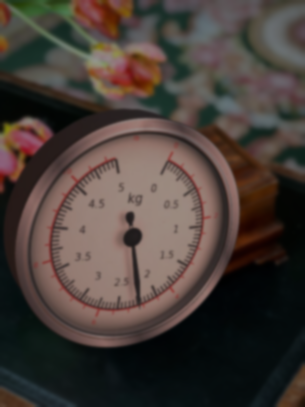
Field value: 2.25 (kg)
